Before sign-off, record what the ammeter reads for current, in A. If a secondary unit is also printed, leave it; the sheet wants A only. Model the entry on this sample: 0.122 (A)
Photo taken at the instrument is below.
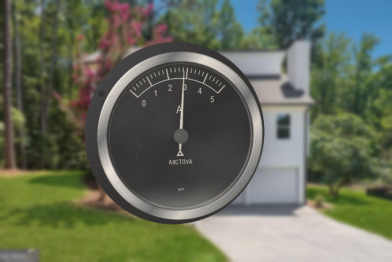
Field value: 2.8 (A)
